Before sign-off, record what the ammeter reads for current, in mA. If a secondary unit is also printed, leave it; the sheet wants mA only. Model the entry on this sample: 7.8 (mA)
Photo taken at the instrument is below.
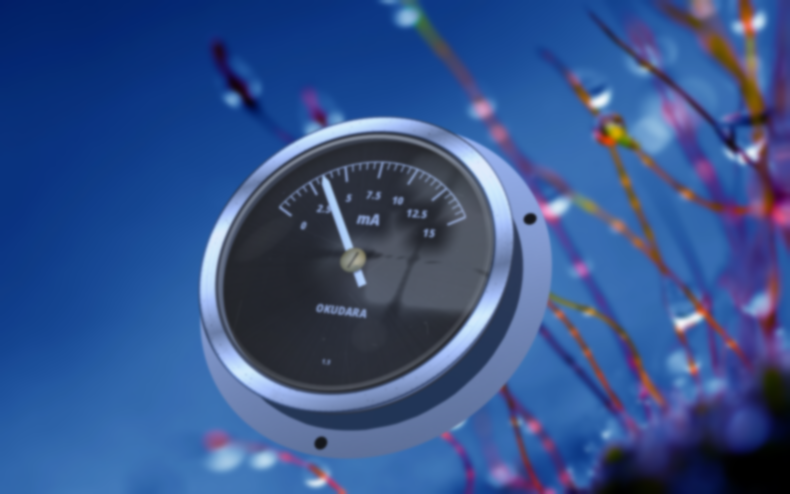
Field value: 3.5 (mA)
